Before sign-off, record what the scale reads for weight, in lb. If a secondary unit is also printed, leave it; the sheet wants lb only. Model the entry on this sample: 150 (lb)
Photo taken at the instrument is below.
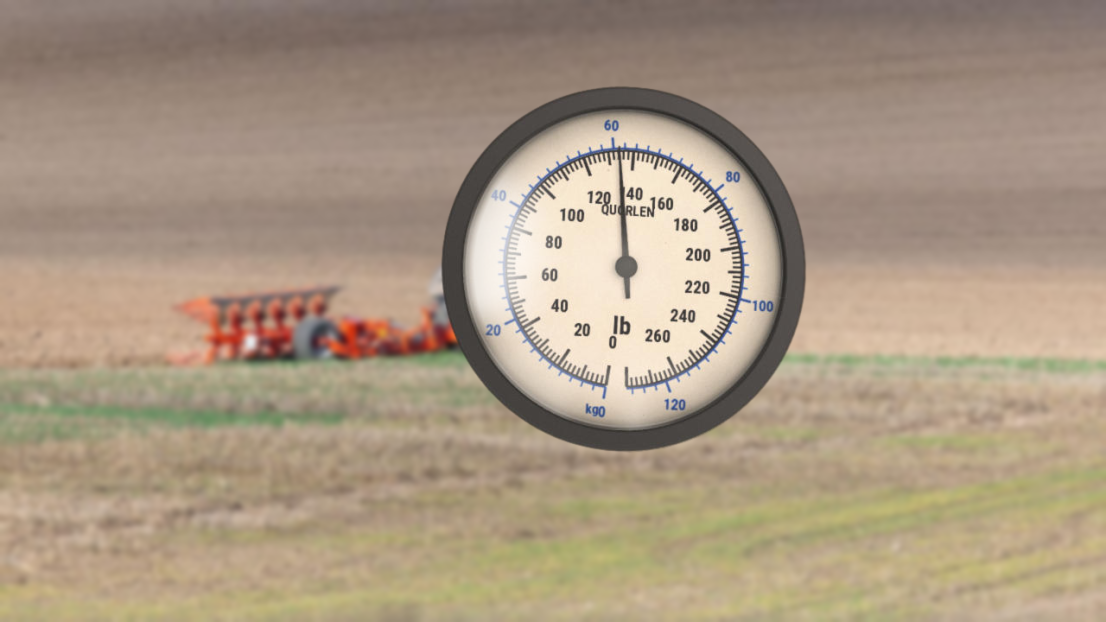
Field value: 134 (lb)
